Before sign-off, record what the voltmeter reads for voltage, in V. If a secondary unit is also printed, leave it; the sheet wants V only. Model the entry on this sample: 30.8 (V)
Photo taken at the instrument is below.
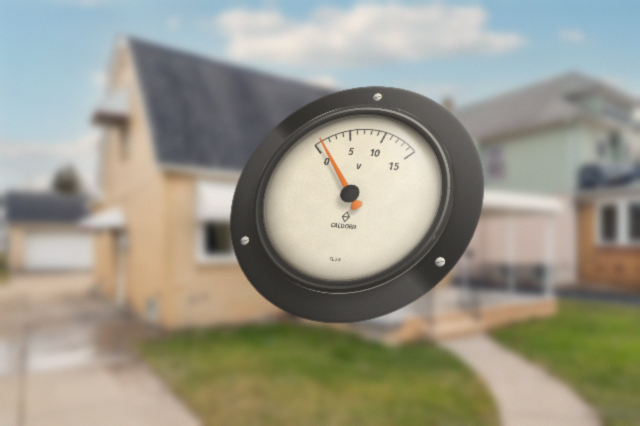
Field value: 1 (V)
